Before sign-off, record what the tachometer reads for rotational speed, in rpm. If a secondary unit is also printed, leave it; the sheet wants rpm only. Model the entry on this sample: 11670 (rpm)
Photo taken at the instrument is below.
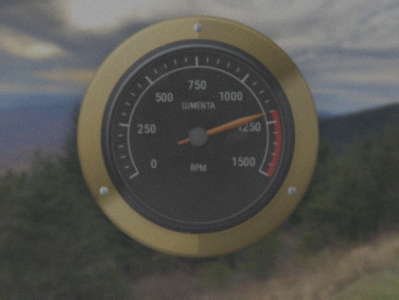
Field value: 1200 (rpm)
